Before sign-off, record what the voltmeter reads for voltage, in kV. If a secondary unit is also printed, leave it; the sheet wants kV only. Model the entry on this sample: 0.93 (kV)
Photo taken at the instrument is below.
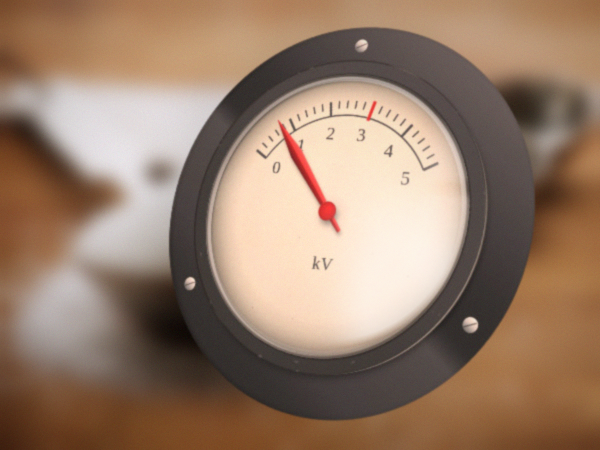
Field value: 0.8 (kV)
